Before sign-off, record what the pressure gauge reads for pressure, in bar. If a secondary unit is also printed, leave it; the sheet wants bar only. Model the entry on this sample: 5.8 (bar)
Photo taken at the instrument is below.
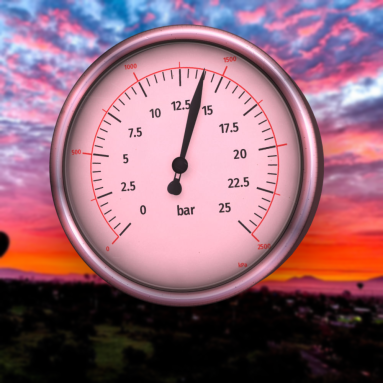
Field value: 14 (bar)
